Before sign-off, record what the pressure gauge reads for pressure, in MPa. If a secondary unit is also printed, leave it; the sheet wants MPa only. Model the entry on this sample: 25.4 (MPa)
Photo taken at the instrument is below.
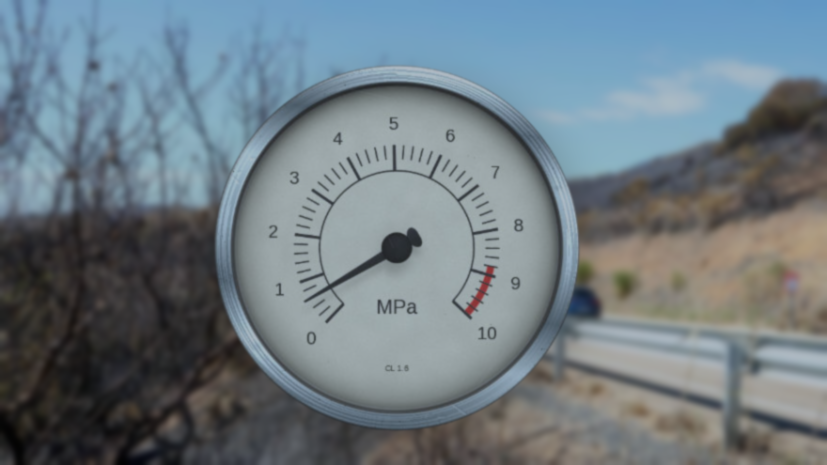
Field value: 0.6 (MPa)
